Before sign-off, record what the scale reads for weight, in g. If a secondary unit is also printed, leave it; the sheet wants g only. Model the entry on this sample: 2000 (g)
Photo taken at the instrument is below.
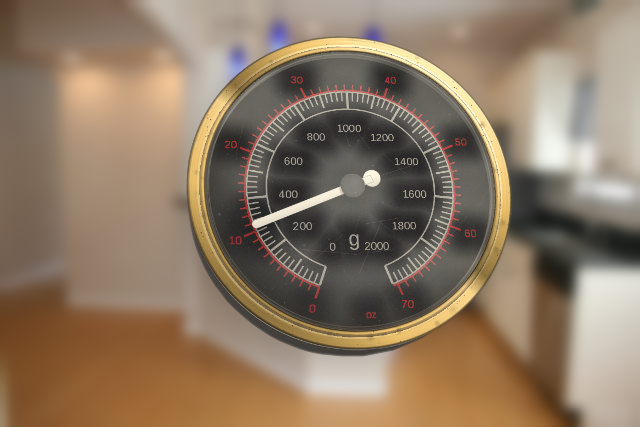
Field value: 300 (g)
